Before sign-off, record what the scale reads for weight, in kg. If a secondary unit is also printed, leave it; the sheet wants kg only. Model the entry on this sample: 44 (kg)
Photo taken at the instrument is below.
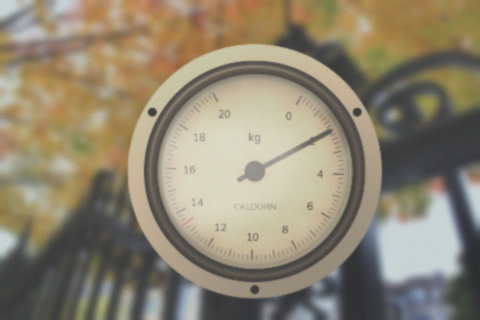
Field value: 2 (kg)
